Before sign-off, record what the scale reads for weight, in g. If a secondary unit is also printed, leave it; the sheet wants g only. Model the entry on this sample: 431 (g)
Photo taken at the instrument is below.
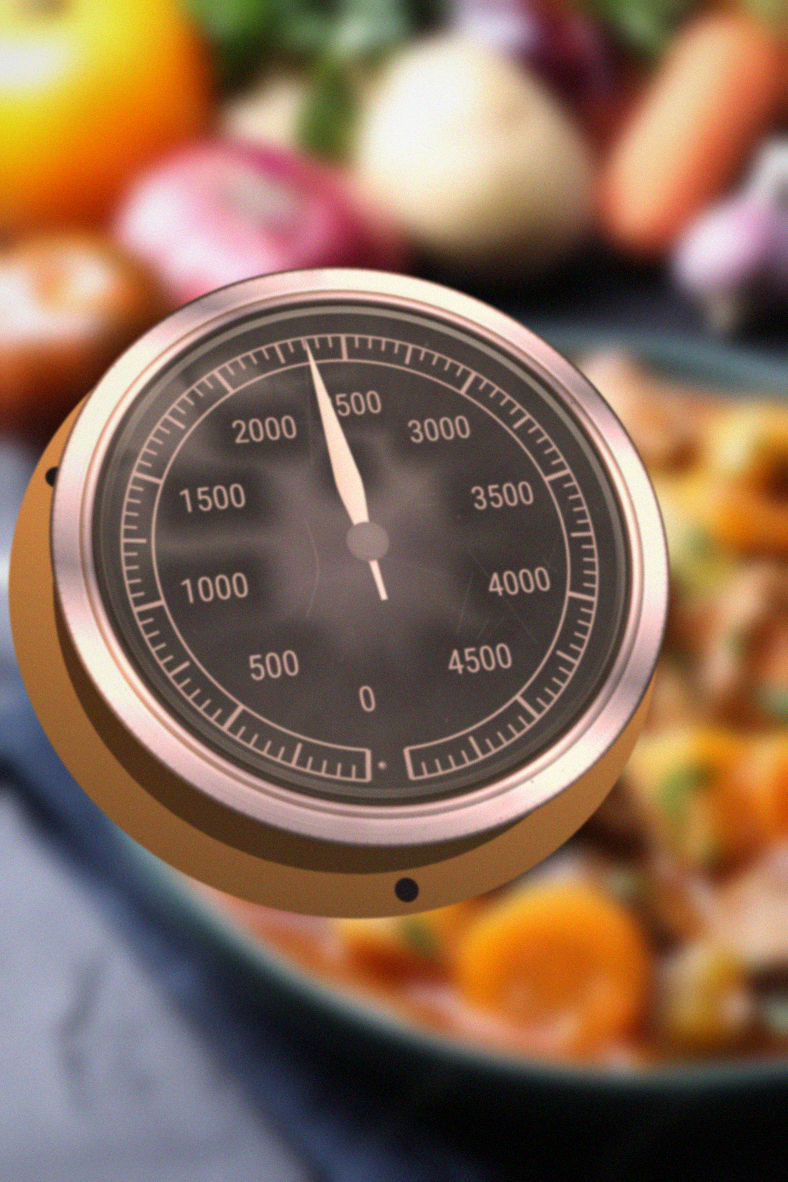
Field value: 2350 (g)
